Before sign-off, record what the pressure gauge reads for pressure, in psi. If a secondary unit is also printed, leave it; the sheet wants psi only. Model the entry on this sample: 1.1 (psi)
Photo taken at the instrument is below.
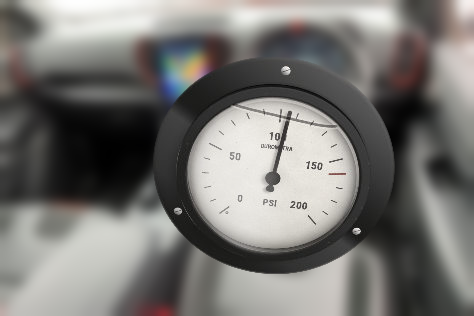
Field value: 105 (psi)
